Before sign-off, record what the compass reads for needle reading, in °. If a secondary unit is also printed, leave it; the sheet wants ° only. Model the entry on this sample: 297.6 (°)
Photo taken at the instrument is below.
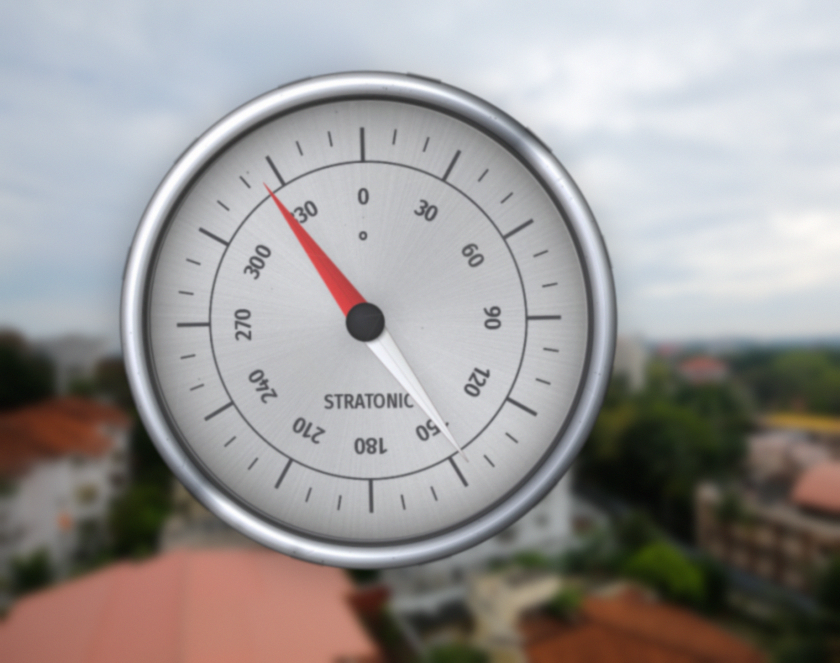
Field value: 325 (°)
